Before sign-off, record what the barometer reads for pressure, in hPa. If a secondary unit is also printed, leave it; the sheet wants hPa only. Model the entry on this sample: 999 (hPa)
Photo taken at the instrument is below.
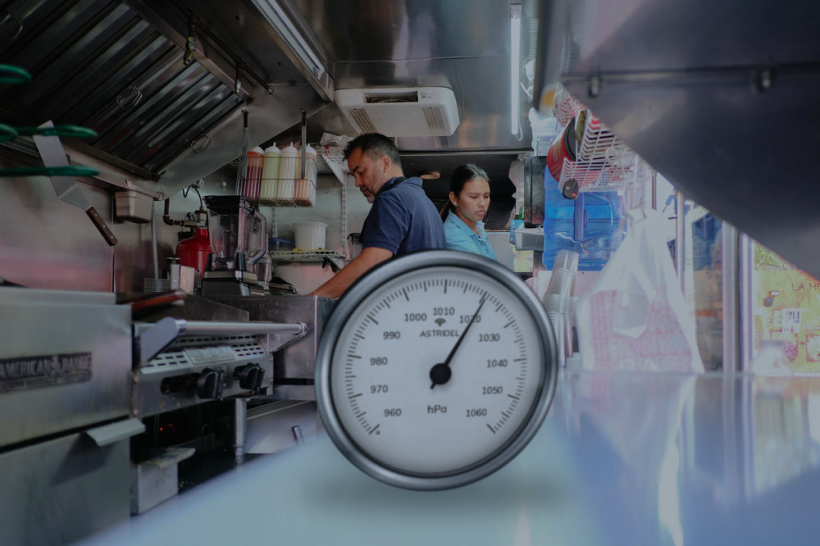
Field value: 1020 (hPa)
